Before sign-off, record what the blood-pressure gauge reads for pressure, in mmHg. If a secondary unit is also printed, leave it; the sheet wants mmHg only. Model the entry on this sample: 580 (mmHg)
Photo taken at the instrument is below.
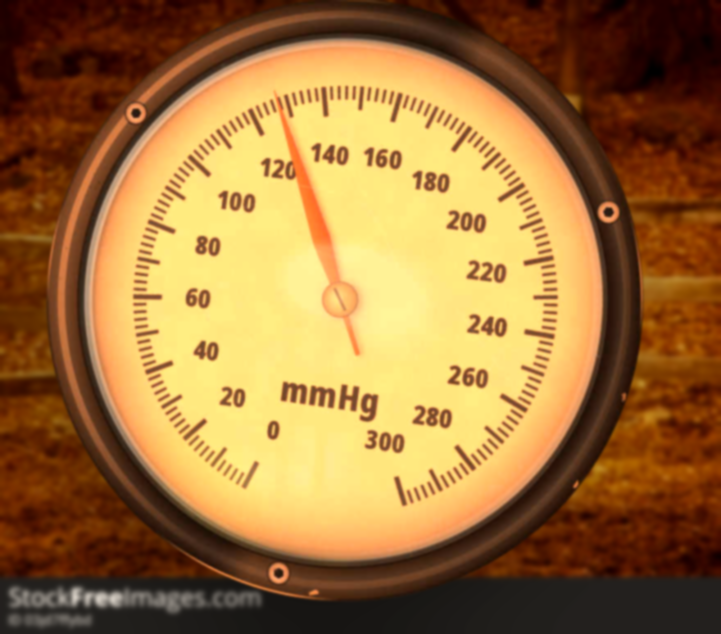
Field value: 128 (mmHg)
